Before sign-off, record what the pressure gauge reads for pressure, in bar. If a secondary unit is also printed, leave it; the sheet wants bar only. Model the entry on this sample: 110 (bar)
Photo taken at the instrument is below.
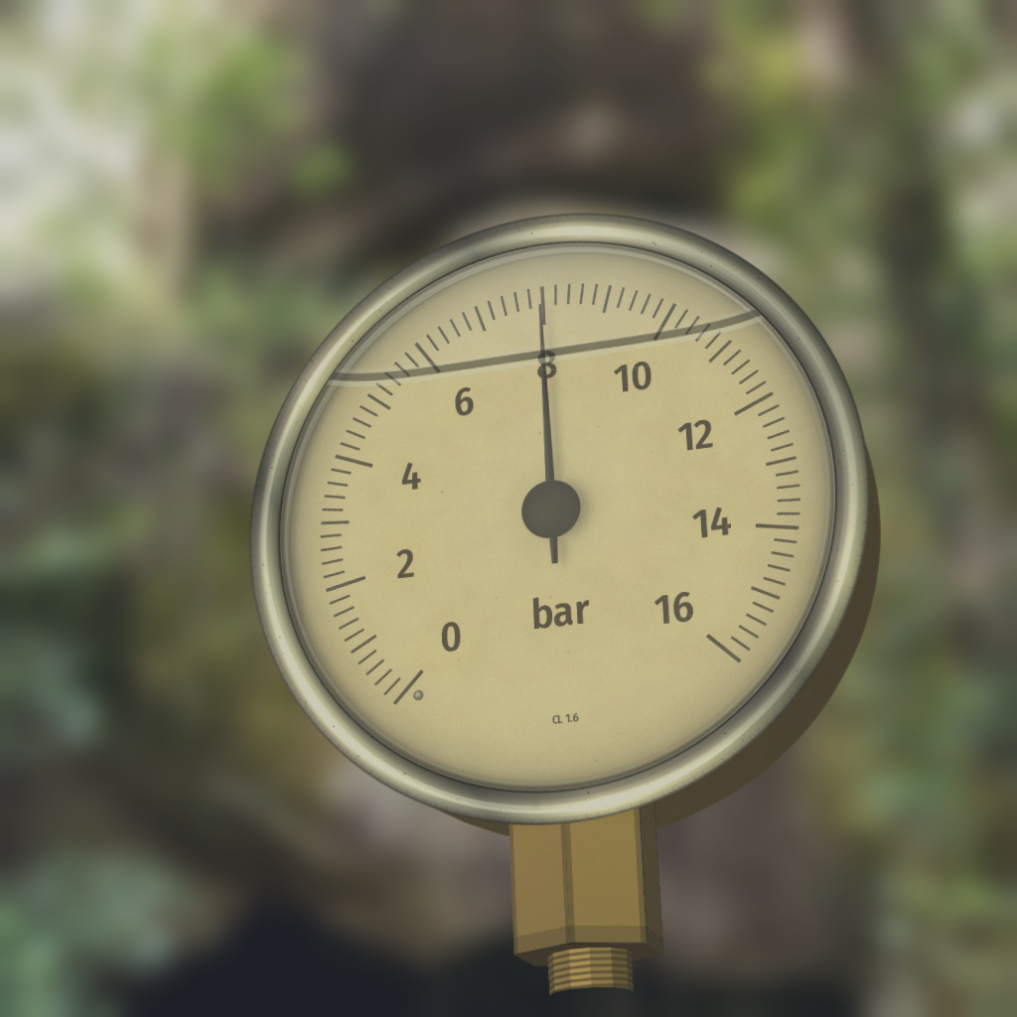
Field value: 8 (bar)
